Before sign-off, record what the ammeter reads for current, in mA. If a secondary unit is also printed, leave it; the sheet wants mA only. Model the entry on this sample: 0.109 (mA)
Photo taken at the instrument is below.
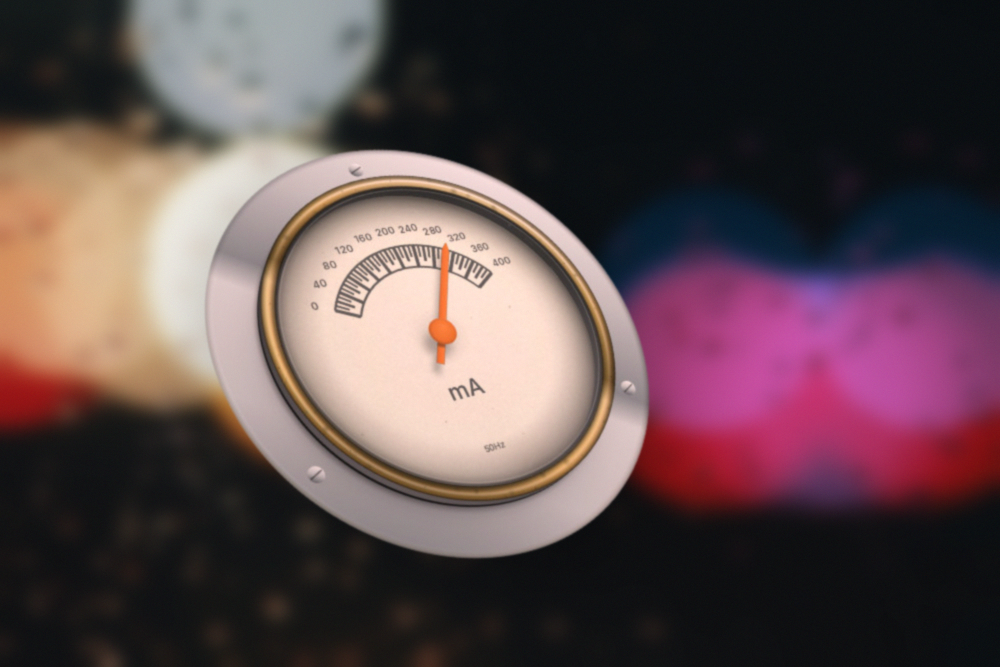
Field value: 300 (mA)
